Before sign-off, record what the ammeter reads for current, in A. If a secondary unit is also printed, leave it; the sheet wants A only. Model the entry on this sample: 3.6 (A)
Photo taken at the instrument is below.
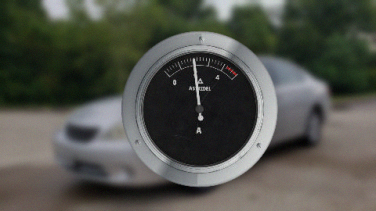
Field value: 2 (A)
